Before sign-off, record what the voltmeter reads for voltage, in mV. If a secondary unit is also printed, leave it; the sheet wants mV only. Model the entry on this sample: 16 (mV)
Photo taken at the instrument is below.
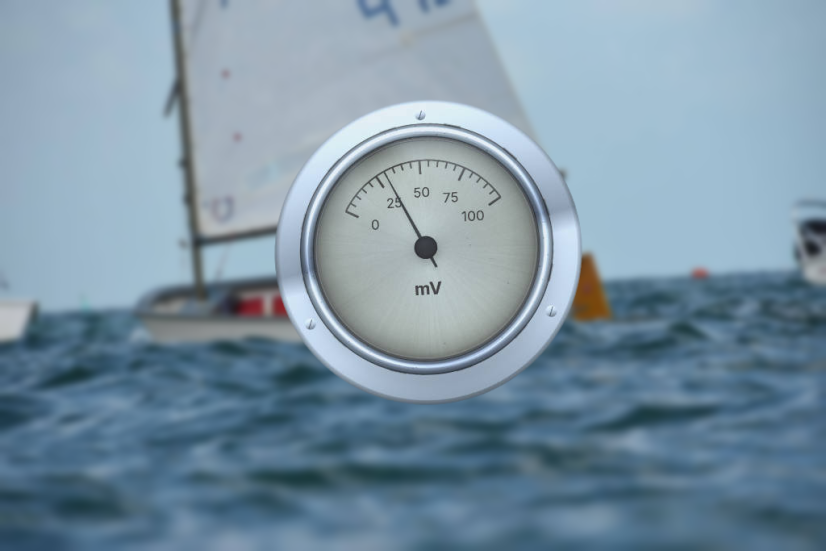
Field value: 30 (mV)
